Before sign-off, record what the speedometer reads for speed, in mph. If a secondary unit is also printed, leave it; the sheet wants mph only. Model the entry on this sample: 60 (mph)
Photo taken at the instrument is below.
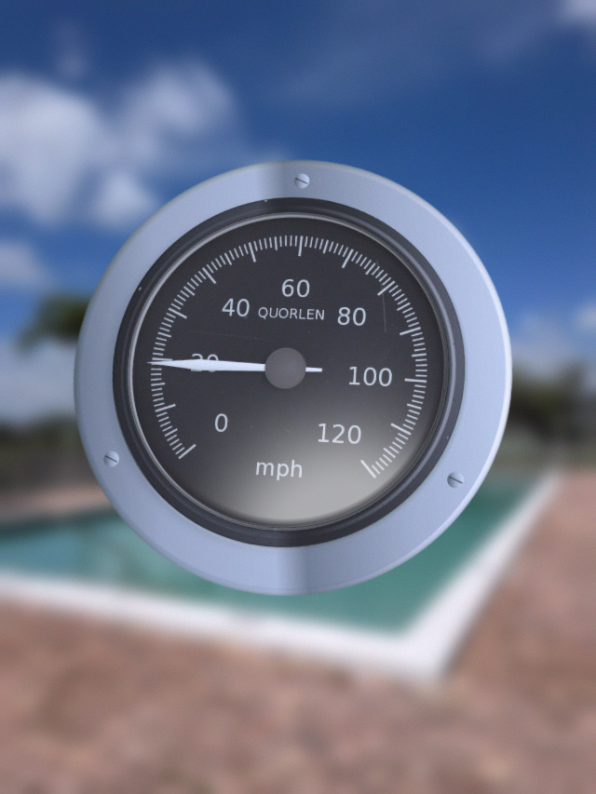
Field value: 19 (mph)
